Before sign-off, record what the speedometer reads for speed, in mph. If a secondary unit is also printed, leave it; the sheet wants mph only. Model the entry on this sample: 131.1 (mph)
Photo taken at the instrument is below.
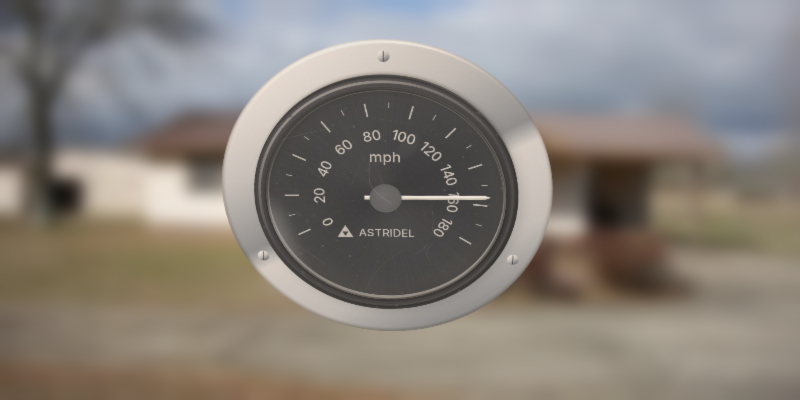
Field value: 155 (mph)
